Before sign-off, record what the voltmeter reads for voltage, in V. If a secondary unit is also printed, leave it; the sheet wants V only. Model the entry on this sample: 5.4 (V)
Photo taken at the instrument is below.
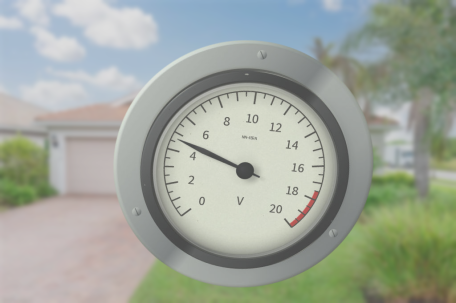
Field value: 4.75 (V)
